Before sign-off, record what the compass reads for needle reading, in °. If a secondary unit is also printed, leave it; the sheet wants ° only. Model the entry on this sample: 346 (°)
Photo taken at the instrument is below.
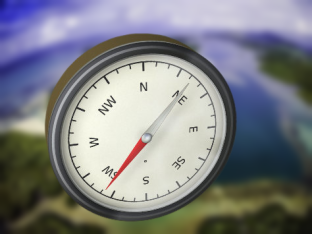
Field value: 220 (°)
